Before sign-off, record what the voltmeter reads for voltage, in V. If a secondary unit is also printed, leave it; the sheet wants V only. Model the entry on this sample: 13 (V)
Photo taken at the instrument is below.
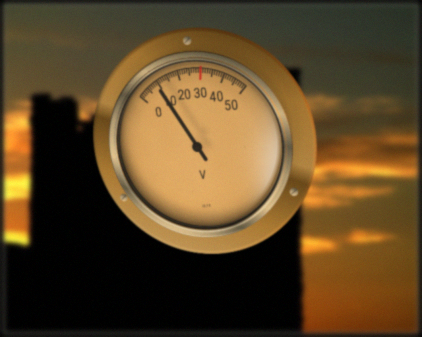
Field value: 10 (V)
